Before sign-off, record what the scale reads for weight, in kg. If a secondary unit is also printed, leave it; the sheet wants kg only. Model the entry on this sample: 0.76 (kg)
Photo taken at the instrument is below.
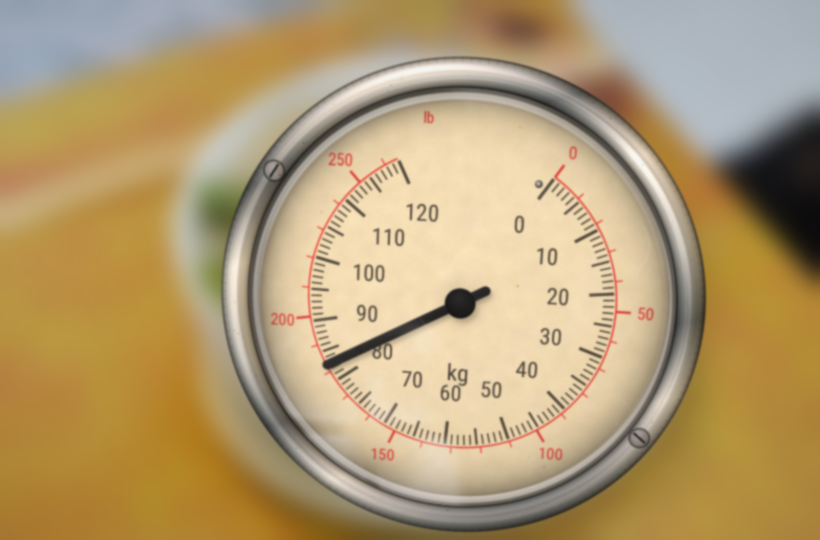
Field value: 83 (kg)
